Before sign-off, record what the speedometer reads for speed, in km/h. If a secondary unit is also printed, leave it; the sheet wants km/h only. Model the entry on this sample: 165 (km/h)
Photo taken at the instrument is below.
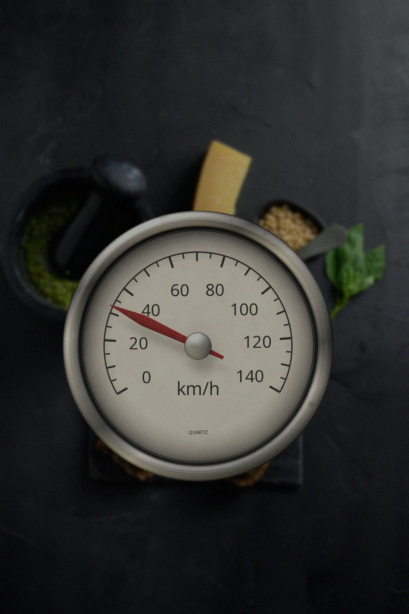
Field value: 32.5 (km/h)
